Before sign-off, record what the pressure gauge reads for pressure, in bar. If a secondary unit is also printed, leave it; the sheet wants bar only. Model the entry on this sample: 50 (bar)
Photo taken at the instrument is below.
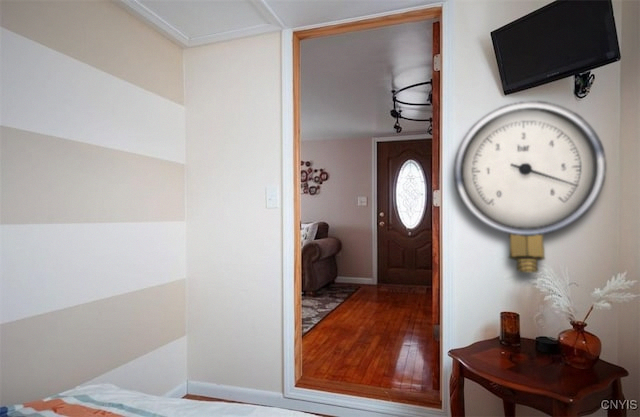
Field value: 5.5 (bar)
